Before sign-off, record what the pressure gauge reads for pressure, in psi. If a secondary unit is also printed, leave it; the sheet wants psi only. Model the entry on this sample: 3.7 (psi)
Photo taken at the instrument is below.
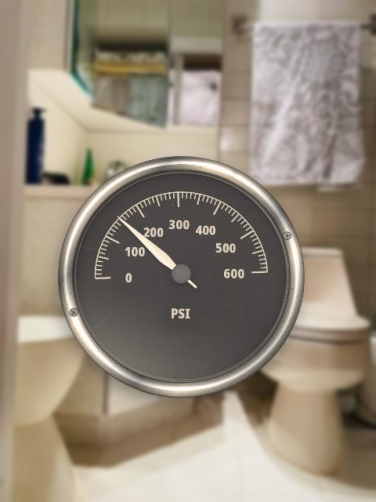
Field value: 150 (psi)
